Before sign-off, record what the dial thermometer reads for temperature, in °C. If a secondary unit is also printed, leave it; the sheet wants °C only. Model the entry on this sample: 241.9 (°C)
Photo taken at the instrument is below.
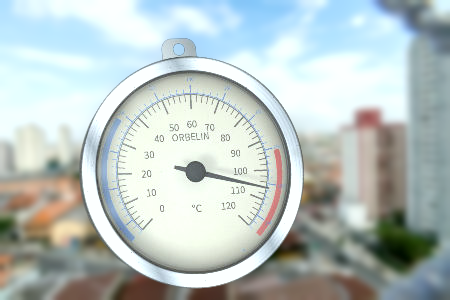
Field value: 106 (°C)
